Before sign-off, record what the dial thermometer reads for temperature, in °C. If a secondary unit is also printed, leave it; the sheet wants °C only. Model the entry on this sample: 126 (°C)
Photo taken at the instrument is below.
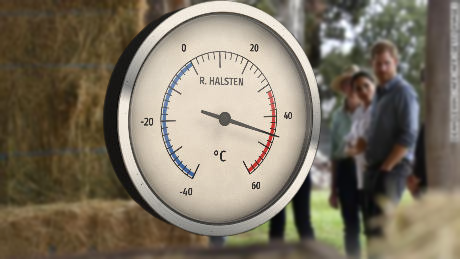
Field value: 46 (°C)
